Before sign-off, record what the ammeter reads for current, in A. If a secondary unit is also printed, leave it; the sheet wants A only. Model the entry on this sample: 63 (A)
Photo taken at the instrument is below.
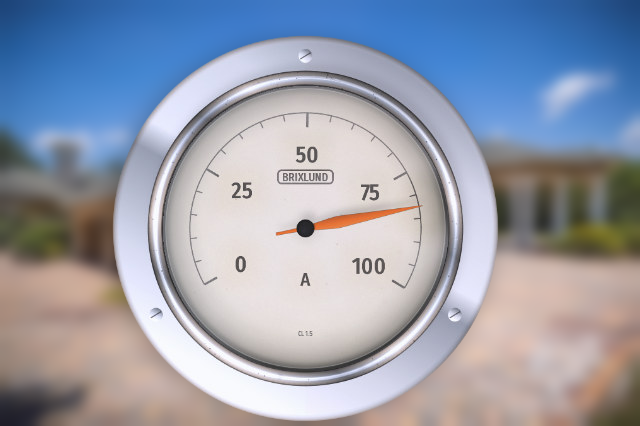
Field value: 82.5 (A)
